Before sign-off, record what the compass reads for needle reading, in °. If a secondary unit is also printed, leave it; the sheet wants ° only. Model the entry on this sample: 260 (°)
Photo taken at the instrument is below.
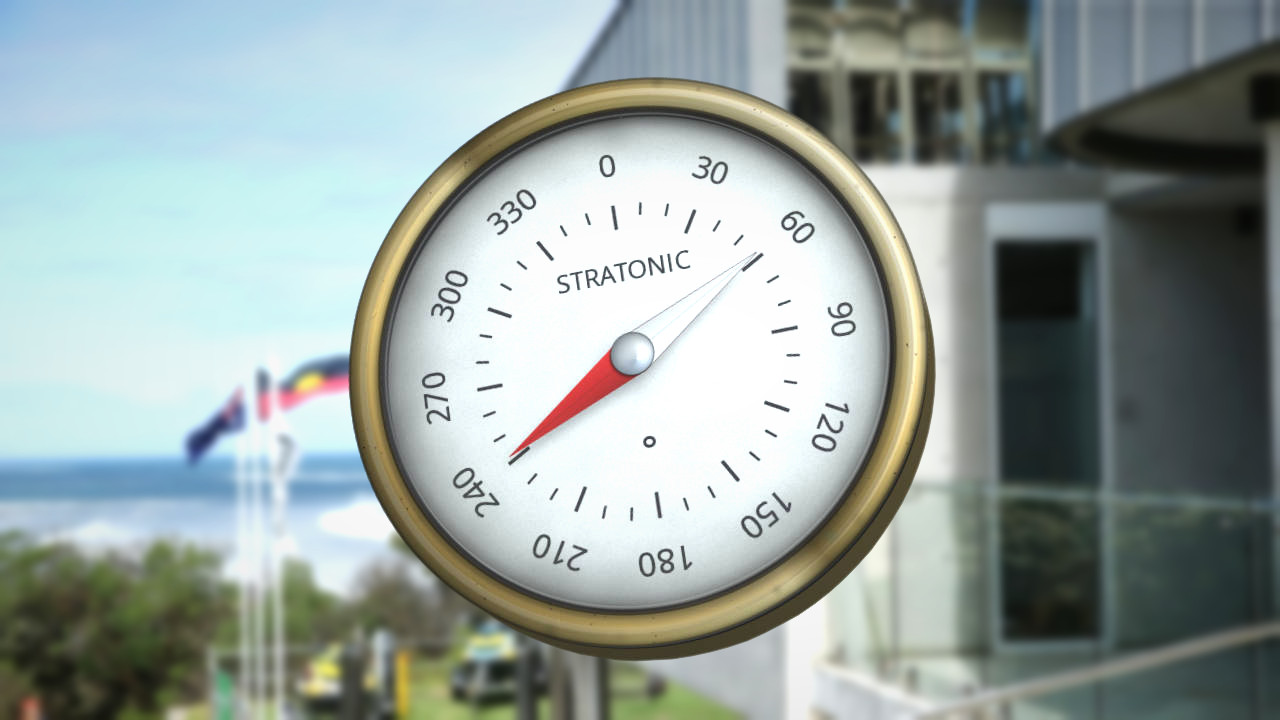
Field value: 240 (°)
